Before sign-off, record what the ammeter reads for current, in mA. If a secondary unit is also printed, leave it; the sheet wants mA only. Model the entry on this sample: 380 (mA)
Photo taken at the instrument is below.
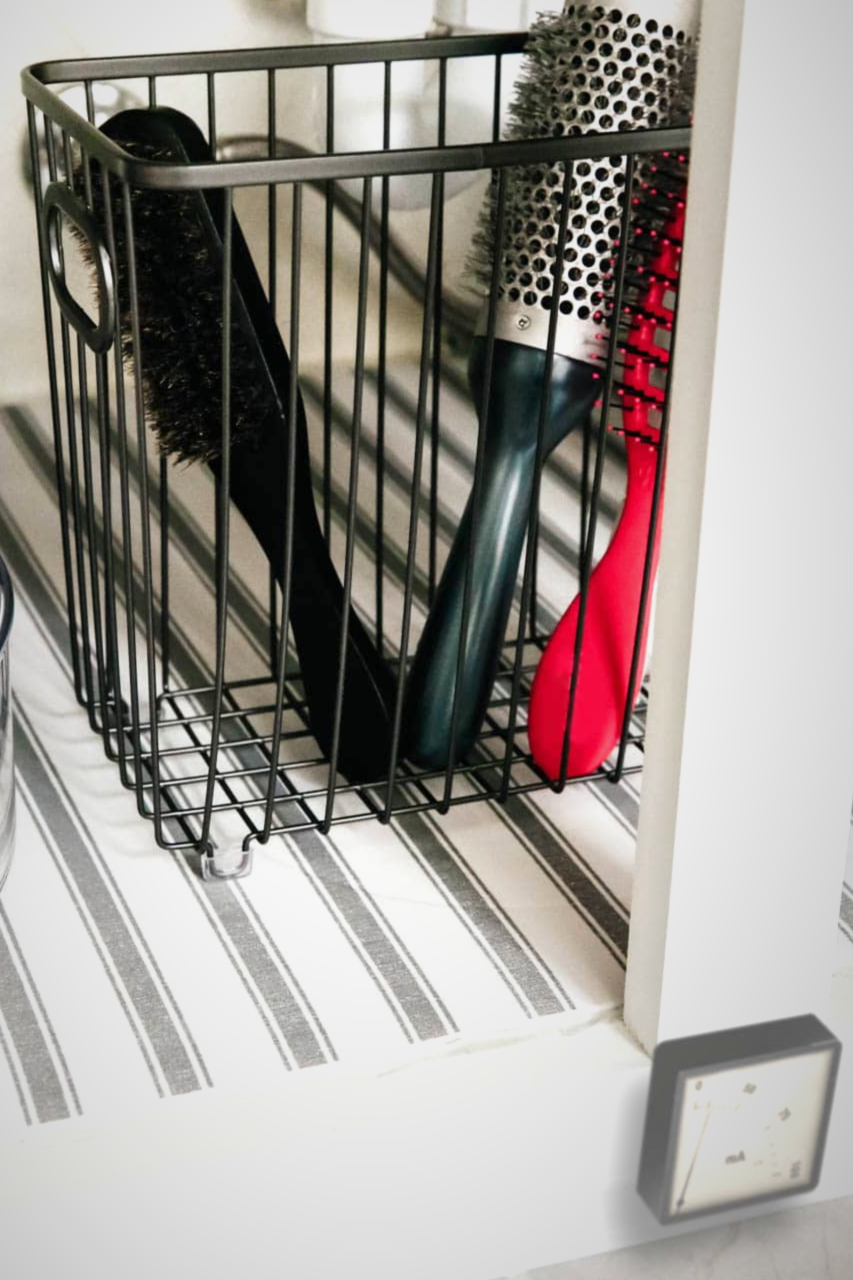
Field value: 25 (mA)
